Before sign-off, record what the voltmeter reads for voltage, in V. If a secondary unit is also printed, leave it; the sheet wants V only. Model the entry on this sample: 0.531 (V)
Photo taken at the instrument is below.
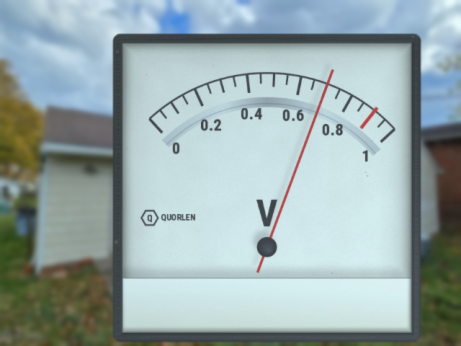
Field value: 0.7 (V)
